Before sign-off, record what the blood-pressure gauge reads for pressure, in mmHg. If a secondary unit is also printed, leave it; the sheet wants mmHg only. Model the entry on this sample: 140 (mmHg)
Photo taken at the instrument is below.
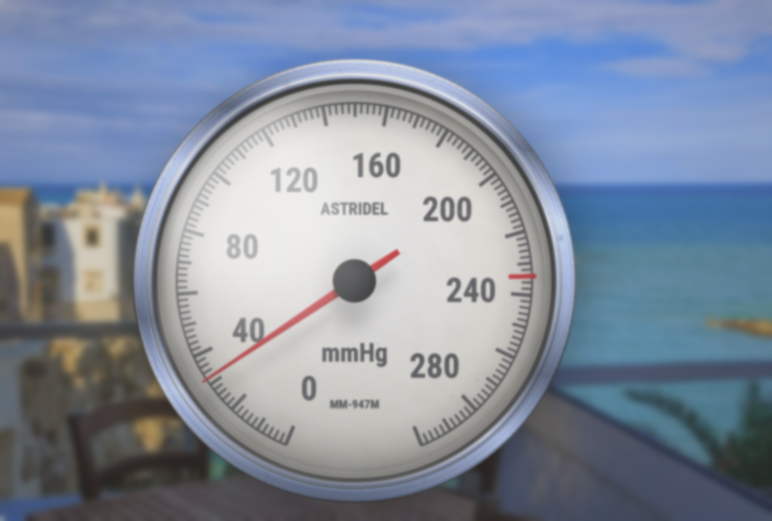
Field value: 32 (mmHg)
